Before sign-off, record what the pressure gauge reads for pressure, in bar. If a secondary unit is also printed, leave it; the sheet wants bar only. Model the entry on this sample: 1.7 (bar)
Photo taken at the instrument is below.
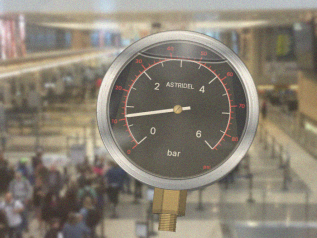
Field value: 0.75 (bar)
